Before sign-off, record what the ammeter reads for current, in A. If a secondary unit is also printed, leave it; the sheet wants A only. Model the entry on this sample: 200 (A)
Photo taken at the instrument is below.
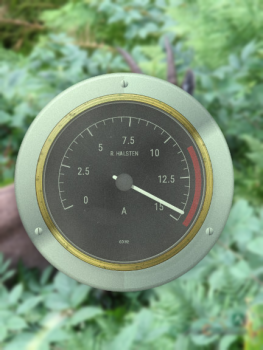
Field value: 14.5 (A)
